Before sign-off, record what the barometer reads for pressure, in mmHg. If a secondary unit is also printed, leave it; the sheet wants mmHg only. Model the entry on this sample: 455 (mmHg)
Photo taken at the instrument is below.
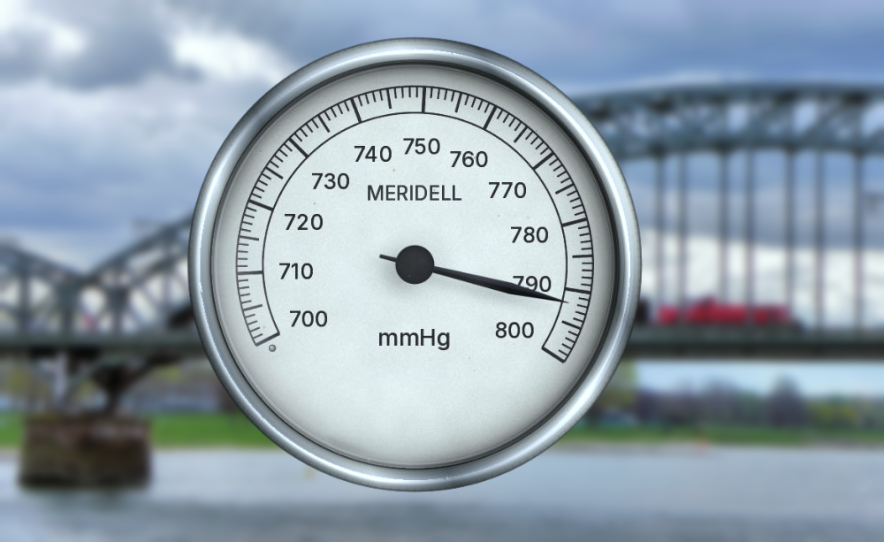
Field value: 792 (mmHg)
